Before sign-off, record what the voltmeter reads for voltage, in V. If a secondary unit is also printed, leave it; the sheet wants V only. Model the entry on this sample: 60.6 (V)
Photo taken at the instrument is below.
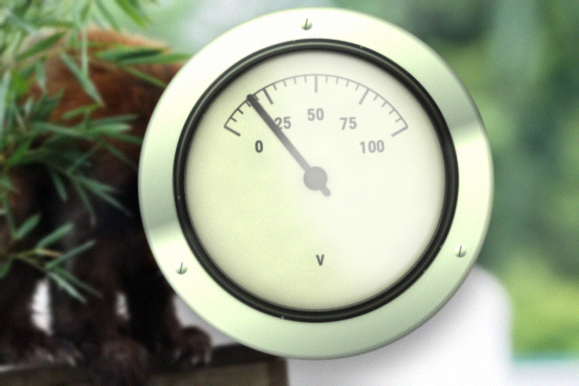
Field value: 17.5 (V)
